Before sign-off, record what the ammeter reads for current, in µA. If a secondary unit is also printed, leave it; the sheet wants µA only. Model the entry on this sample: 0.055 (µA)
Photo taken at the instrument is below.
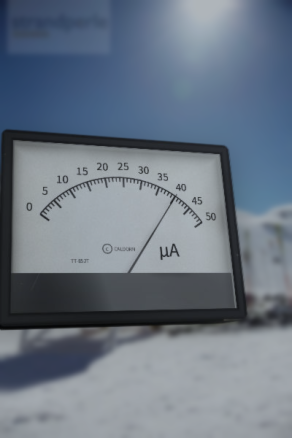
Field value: 40 (µA)
